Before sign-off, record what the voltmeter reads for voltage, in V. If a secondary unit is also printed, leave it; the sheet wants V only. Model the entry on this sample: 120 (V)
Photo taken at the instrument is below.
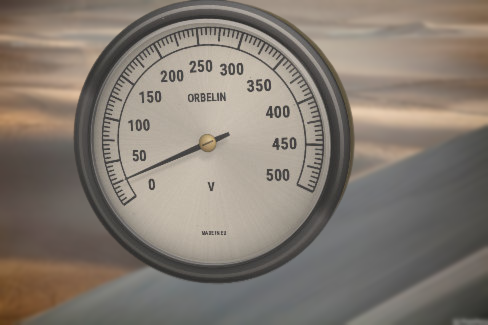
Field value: 25 (V)
